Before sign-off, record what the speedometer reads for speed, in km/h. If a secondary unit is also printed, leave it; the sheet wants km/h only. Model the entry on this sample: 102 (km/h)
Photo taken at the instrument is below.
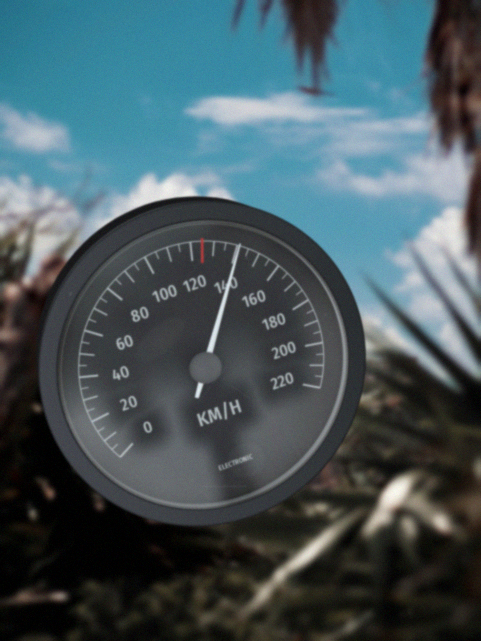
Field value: 140 (km/h)
